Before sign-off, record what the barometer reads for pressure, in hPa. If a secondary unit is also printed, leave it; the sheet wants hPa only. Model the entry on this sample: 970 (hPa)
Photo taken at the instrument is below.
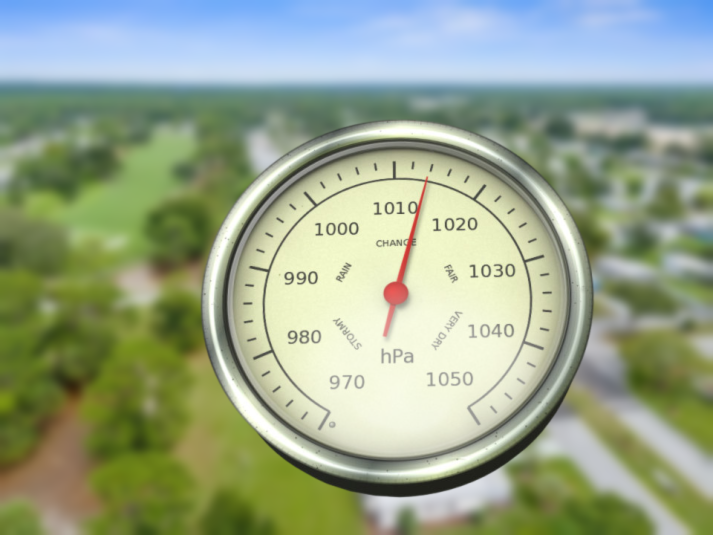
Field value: 1014 (hPa)
